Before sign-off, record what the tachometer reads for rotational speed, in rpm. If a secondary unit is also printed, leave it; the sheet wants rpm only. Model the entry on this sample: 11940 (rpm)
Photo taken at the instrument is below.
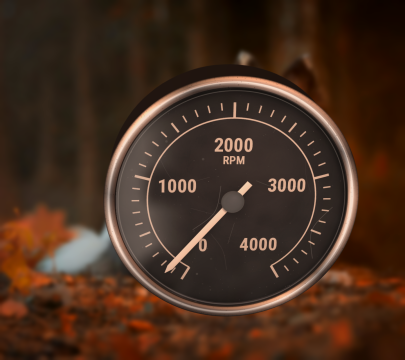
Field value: 150 (rpm)
